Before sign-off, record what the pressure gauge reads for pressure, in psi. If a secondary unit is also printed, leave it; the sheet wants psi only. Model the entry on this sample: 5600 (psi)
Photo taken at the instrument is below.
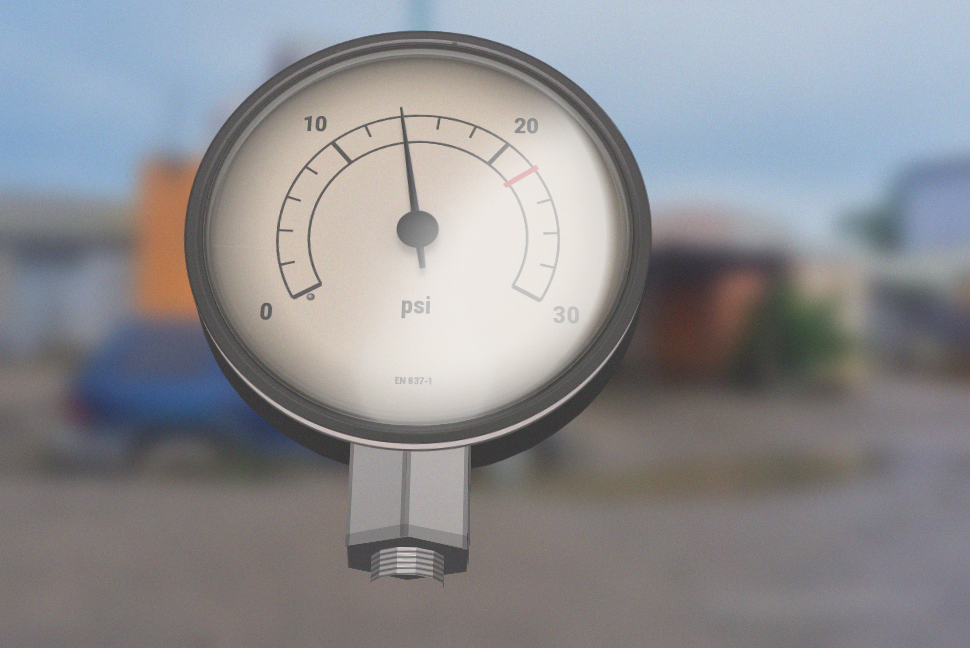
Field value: 14 (psi)
